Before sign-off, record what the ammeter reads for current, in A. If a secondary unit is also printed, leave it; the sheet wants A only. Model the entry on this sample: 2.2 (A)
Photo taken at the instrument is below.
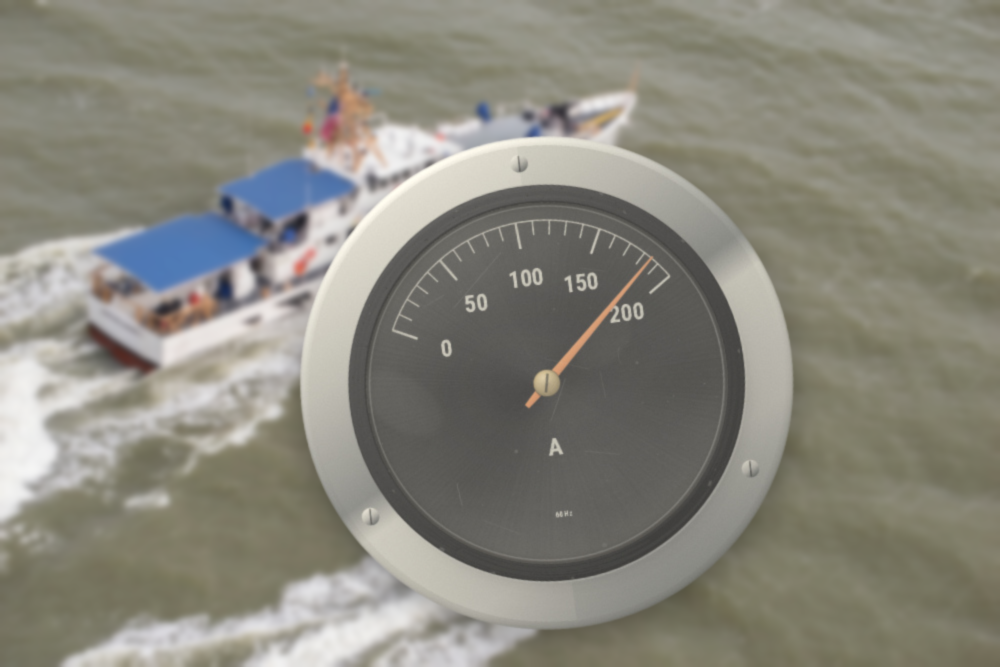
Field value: 185 (A)
